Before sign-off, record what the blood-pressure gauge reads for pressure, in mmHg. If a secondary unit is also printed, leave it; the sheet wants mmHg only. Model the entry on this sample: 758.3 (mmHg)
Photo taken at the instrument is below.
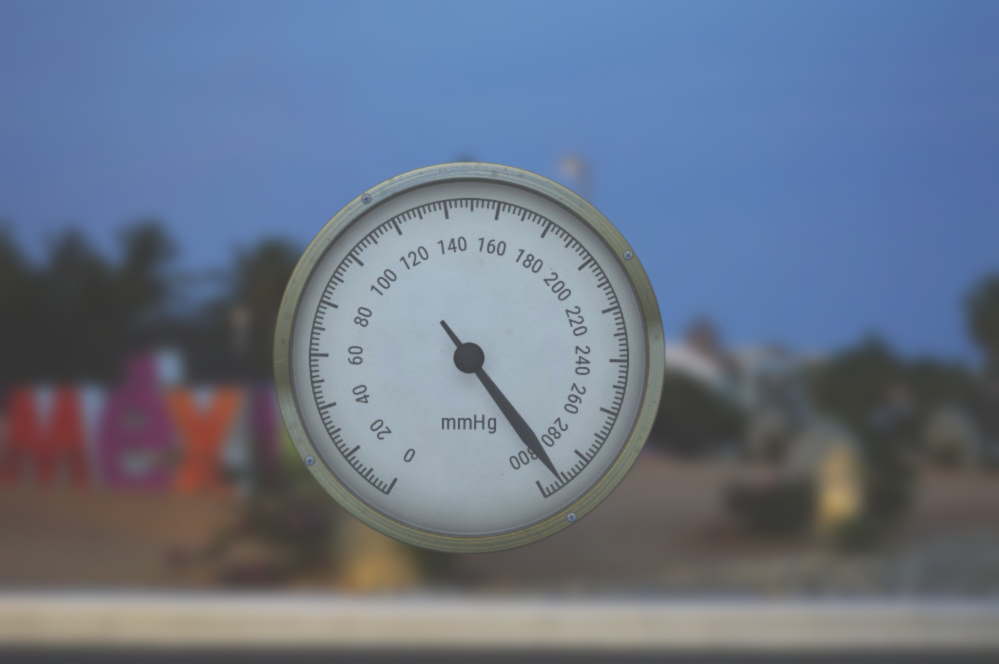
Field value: 292 (mmHg)
